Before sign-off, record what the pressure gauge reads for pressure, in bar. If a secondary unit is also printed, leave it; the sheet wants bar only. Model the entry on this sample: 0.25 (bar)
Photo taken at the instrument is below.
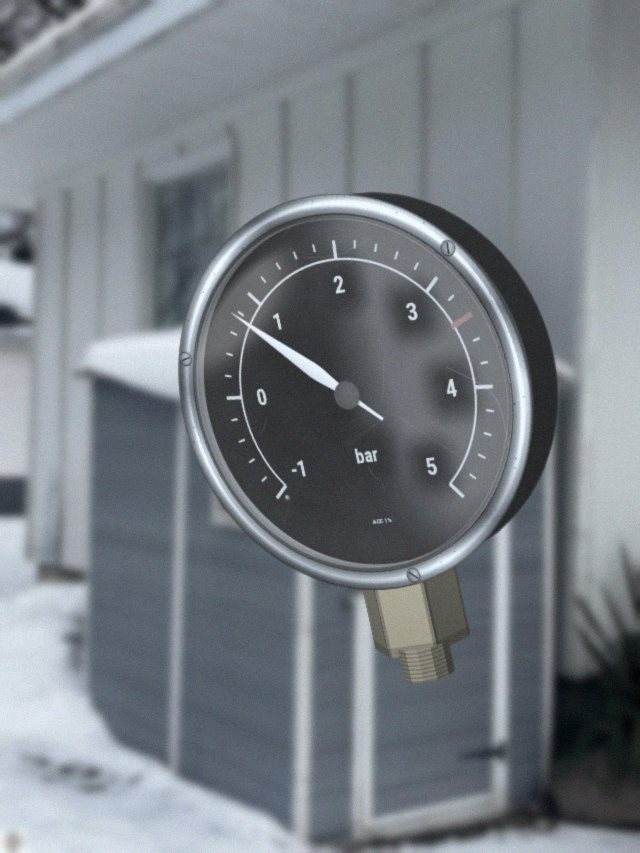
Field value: 0.8 (bar)
